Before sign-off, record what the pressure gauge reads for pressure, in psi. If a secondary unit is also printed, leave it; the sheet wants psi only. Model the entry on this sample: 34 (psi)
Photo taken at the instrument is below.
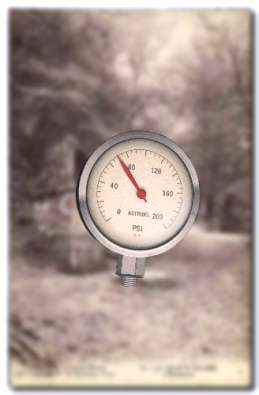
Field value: 70 (psi)
